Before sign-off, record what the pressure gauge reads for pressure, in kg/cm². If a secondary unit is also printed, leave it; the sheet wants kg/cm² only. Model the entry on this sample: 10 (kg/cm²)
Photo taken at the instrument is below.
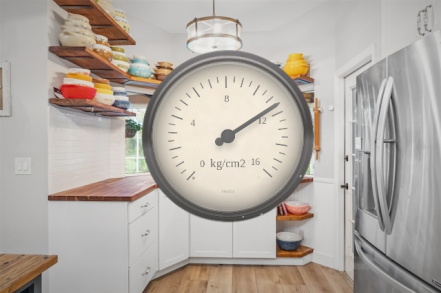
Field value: 11.5 (kg/cm²)
